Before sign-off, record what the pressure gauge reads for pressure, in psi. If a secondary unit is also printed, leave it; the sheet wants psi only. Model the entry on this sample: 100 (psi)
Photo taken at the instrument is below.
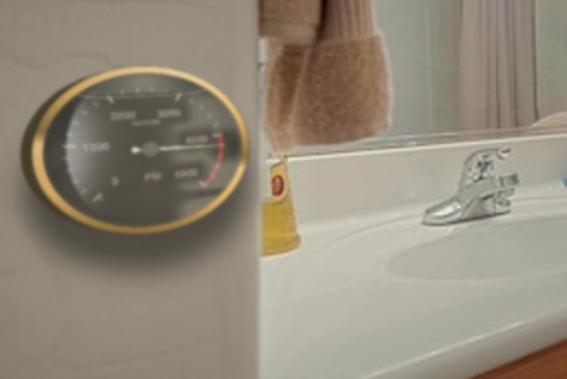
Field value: 4200 (psi)
